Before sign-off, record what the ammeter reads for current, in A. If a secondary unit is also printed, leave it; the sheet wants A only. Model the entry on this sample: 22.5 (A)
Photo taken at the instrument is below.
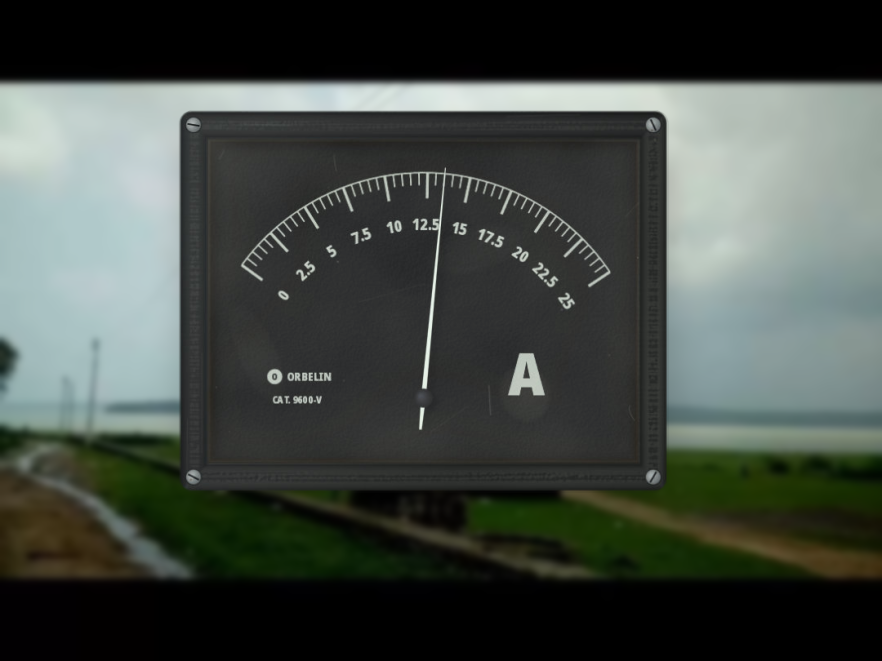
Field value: 13.5 (A)
